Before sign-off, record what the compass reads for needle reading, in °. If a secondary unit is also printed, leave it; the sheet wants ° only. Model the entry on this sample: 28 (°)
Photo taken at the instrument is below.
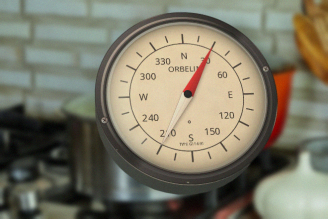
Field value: 30 (°)
